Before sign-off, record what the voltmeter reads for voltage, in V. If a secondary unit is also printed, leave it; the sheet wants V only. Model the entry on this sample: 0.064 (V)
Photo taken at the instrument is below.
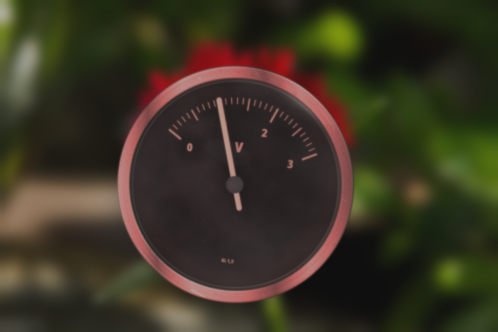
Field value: 1 (V)
